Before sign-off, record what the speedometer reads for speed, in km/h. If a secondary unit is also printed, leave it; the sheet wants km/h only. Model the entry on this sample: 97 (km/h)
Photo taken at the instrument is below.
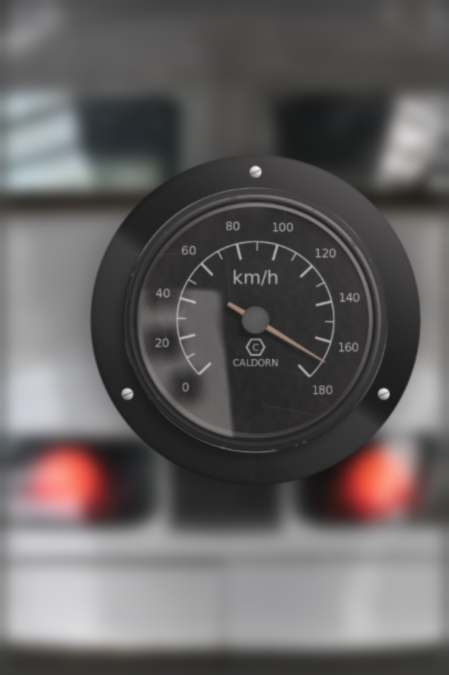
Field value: 170 (km/h)
